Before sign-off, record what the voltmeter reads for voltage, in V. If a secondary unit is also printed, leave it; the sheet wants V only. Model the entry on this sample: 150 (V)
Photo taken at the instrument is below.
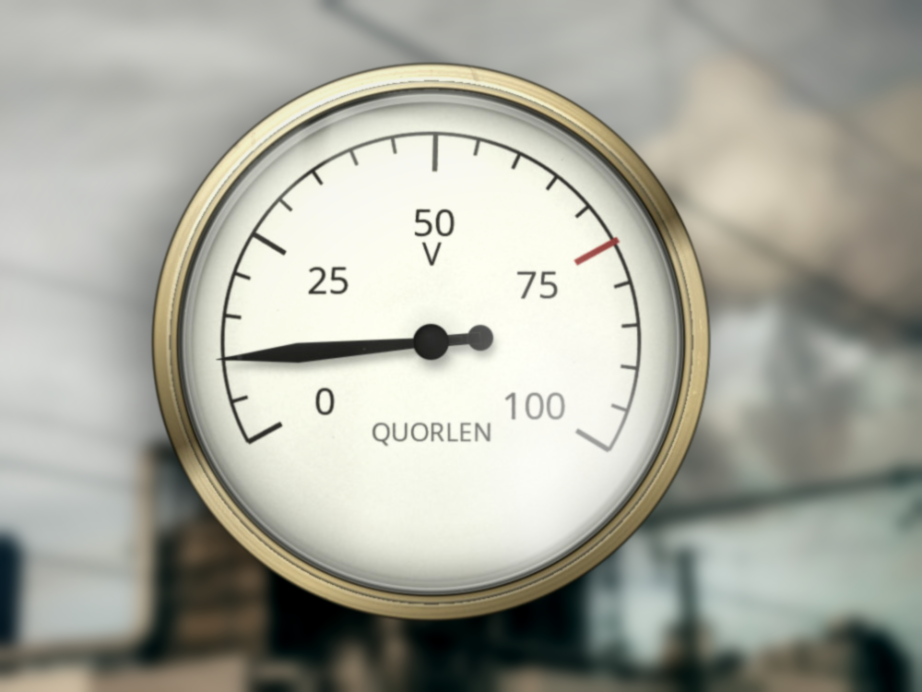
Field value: 10 (V)
